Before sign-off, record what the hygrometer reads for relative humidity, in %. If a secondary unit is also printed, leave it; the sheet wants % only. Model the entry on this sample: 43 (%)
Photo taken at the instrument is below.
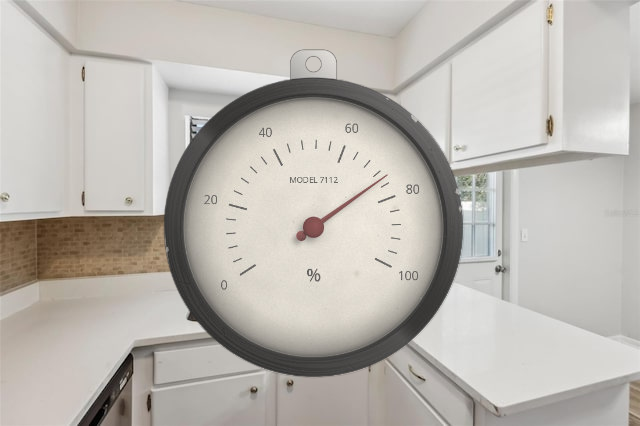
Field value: 74 (%)
